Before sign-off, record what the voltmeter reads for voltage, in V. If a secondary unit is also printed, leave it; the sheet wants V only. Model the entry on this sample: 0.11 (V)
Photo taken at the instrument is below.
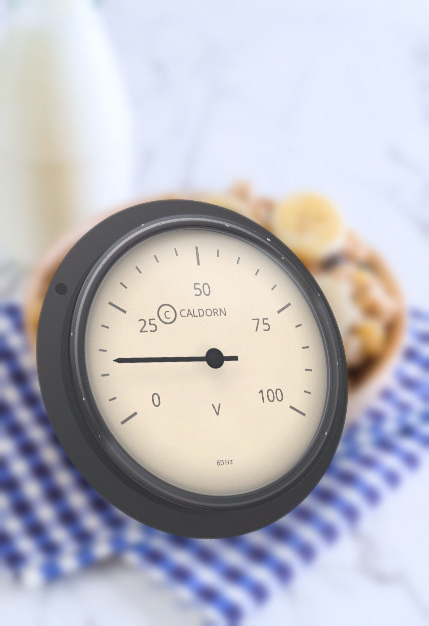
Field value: 12.5 (V)
